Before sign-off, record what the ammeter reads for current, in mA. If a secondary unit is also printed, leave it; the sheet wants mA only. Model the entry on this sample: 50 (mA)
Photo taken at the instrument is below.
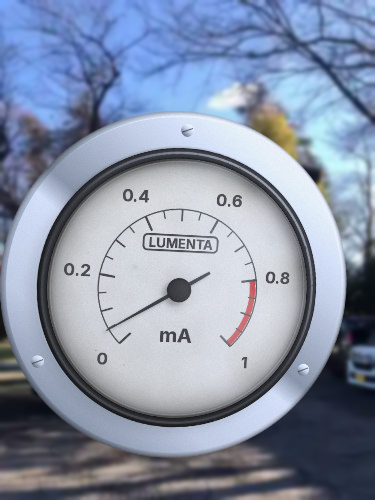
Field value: 0.05 (mA)
